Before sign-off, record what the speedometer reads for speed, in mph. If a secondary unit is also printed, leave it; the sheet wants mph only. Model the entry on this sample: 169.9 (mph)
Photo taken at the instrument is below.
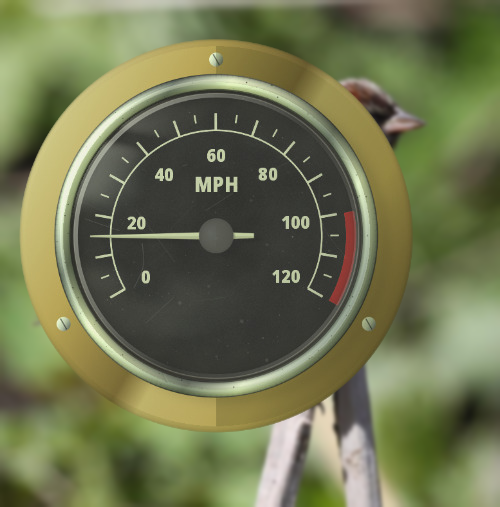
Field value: 15 (mph)
